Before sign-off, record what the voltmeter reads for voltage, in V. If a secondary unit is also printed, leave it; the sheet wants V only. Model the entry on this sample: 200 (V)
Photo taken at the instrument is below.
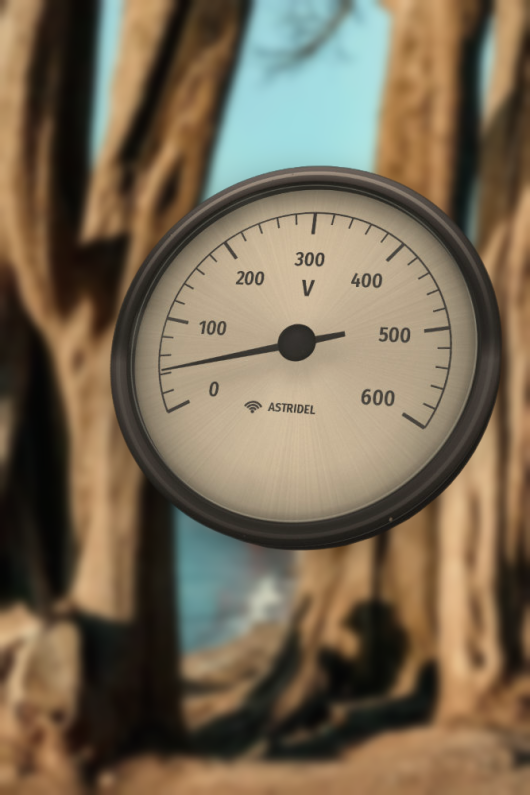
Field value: 40 (V)
